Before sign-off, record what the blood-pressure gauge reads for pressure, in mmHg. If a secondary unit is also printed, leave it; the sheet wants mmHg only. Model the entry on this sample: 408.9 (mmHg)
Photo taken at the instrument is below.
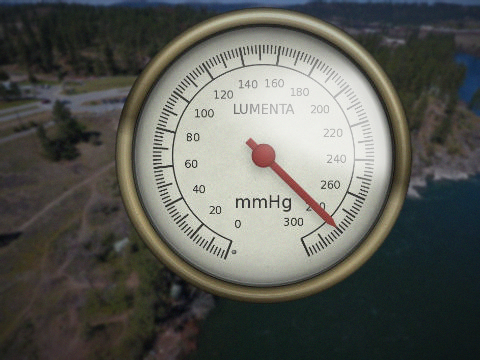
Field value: 280 (mmHg)
